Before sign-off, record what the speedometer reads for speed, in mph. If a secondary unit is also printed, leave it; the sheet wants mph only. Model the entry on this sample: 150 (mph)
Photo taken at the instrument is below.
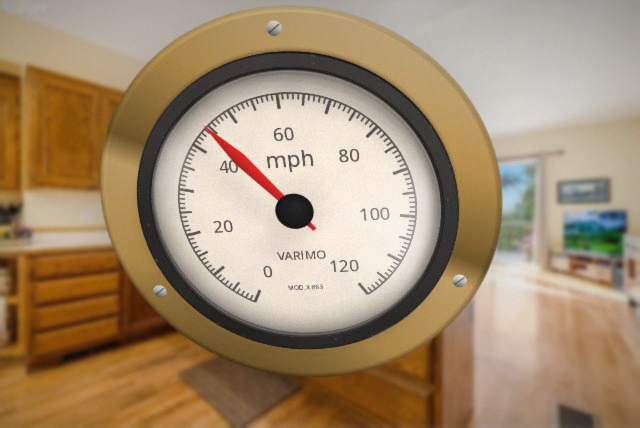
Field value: 45 (mph)
